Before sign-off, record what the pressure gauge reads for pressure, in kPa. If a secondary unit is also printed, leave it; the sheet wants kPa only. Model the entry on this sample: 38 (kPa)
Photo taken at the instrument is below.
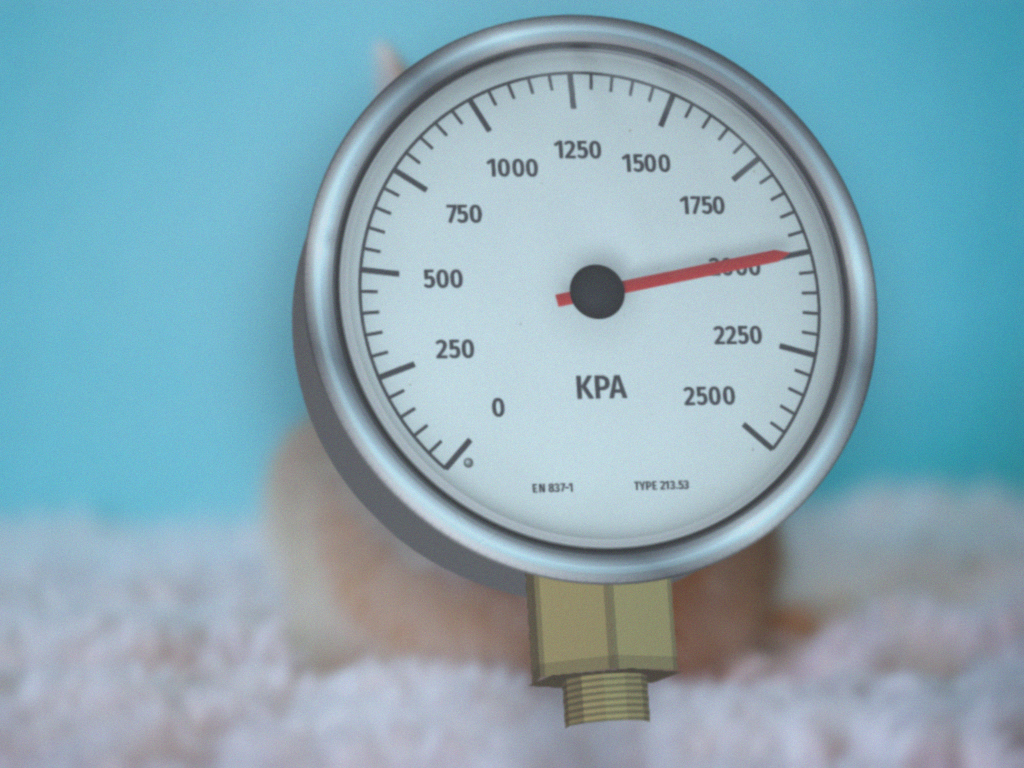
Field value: 2000 (kPa)
